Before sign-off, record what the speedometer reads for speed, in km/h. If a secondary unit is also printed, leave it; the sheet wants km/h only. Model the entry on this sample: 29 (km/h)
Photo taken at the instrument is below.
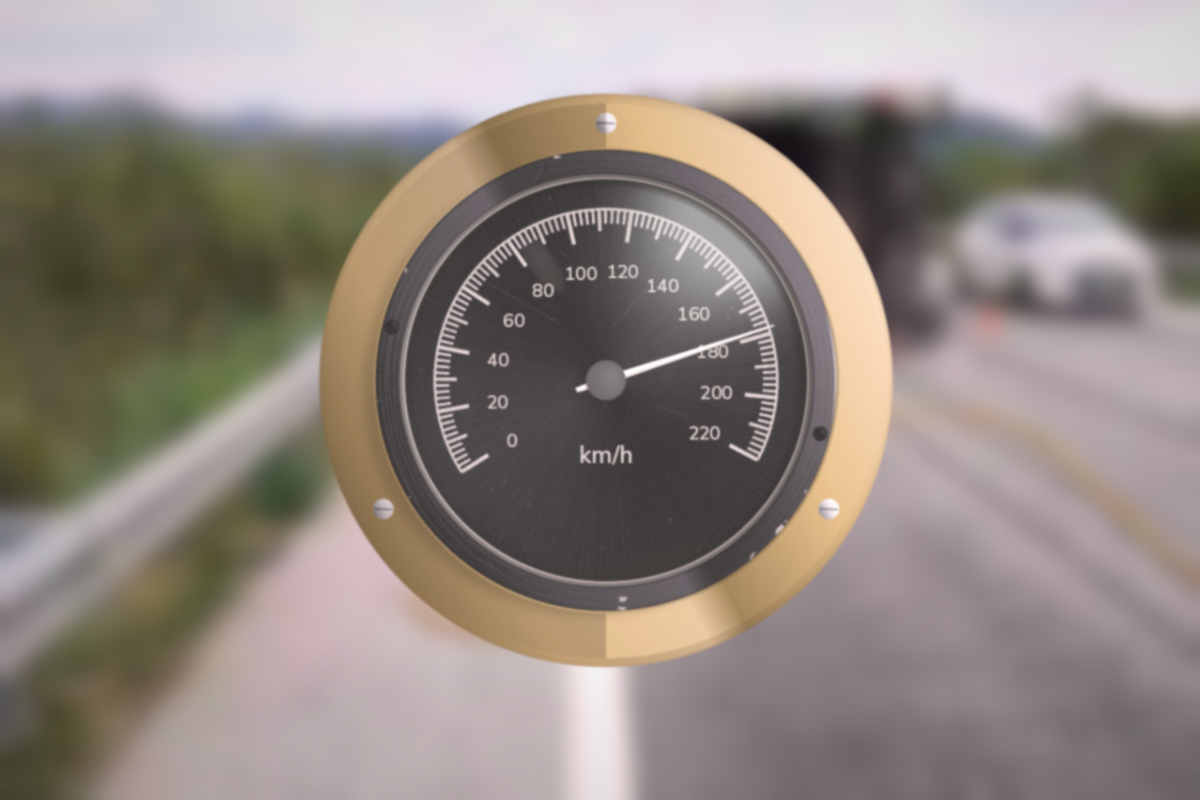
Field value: 178 (km/h)
